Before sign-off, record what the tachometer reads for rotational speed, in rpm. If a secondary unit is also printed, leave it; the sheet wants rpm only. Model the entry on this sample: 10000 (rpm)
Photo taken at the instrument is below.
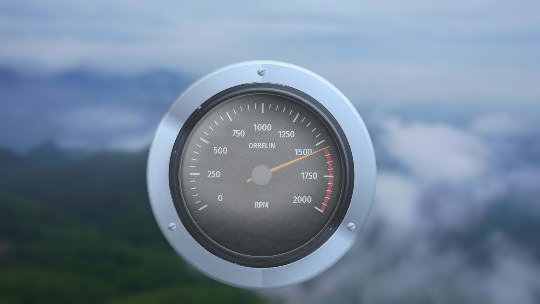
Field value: 1550 (rpm)
